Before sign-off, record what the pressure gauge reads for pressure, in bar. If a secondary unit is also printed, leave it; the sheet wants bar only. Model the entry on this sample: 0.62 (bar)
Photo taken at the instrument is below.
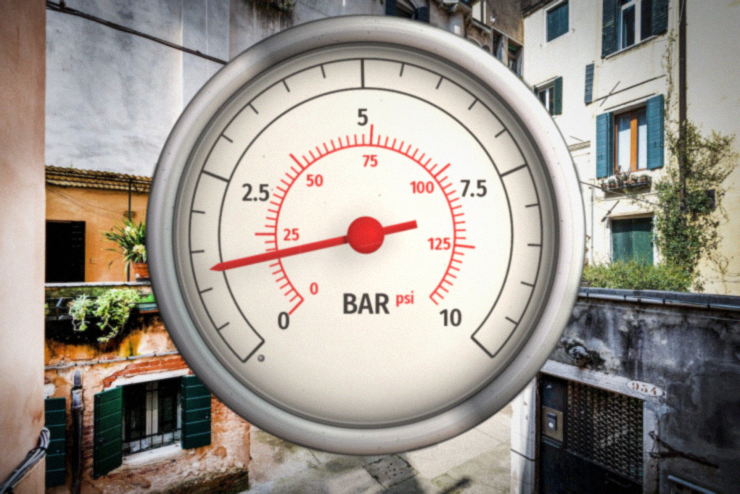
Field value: 1.25 (bar)
